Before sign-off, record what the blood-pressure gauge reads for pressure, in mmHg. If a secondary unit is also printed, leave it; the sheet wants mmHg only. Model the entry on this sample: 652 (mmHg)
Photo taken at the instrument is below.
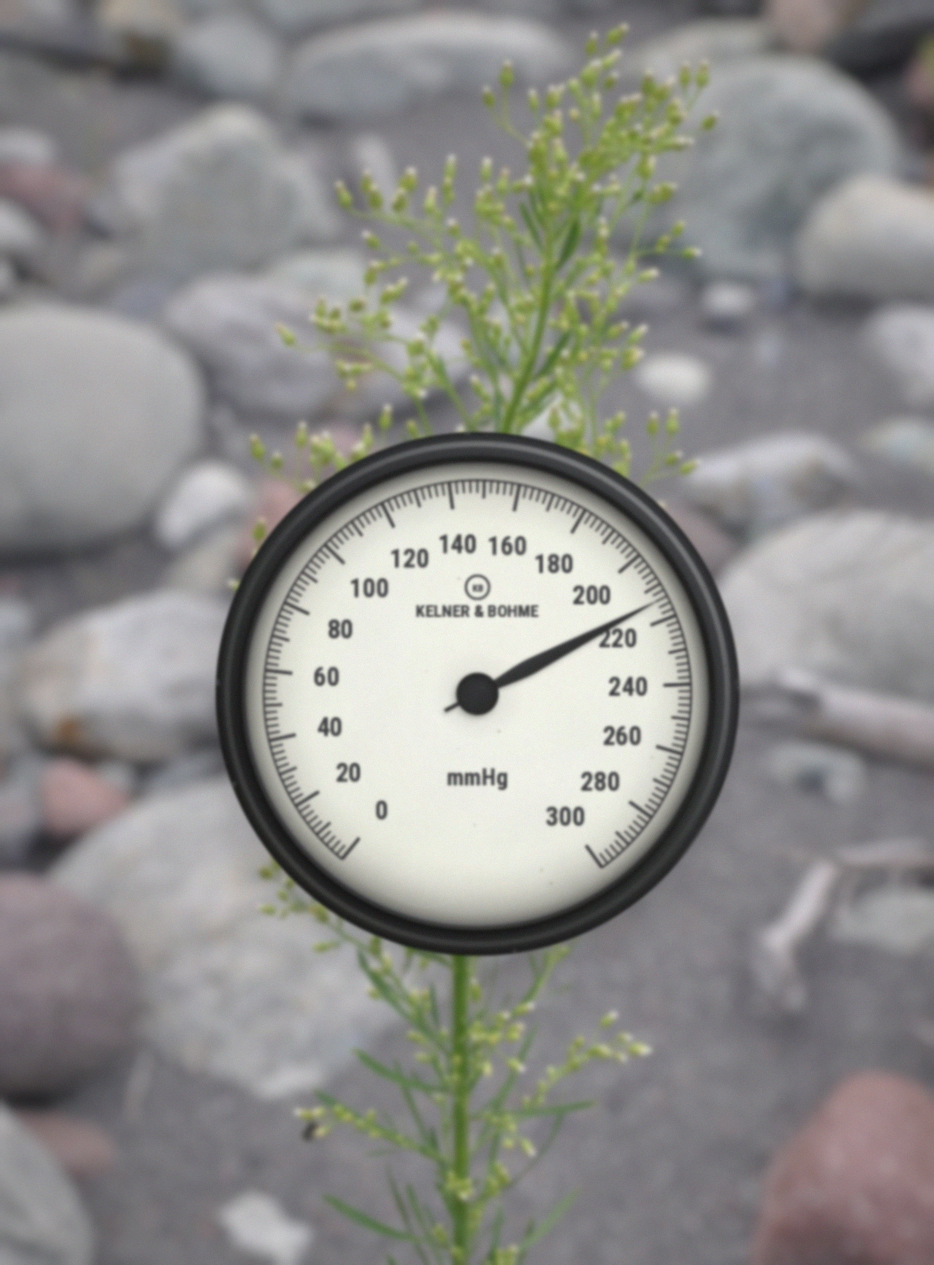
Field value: 214 (mmHg)
